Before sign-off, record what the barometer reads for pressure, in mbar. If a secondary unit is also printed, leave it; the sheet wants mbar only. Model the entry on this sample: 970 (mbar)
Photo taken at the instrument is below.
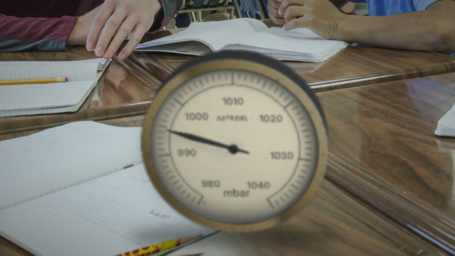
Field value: 995 (mbar)
